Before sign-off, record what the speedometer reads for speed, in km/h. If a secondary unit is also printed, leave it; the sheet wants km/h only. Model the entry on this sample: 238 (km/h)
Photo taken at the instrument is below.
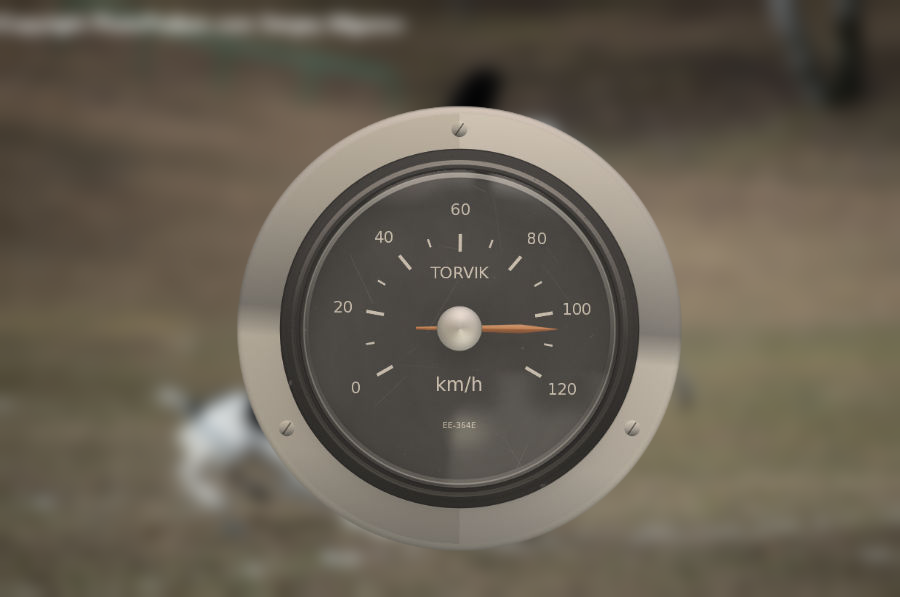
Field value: 105 (km/h)
